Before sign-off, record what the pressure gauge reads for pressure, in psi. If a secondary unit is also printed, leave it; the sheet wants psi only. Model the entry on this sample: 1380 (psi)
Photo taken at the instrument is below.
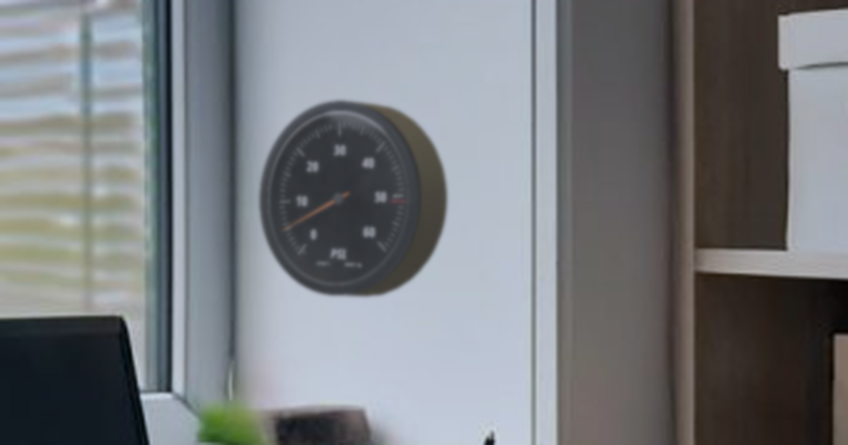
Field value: 5 (psi)
